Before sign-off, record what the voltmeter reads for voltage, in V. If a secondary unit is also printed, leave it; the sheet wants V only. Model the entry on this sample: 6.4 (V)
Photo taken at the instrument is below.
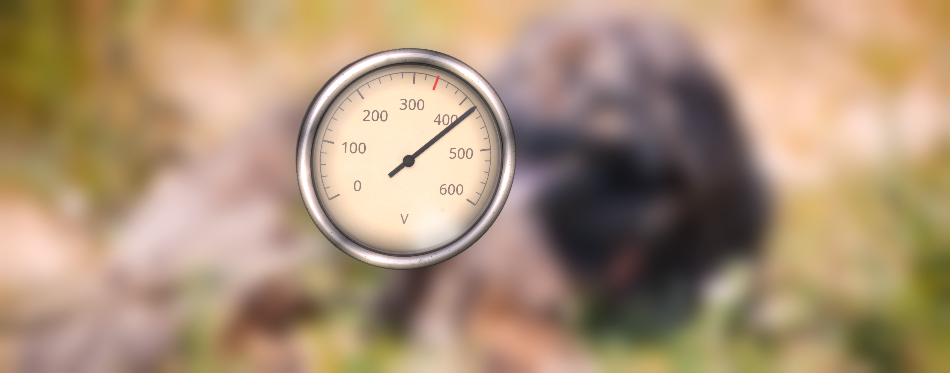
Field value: 420 (V)
